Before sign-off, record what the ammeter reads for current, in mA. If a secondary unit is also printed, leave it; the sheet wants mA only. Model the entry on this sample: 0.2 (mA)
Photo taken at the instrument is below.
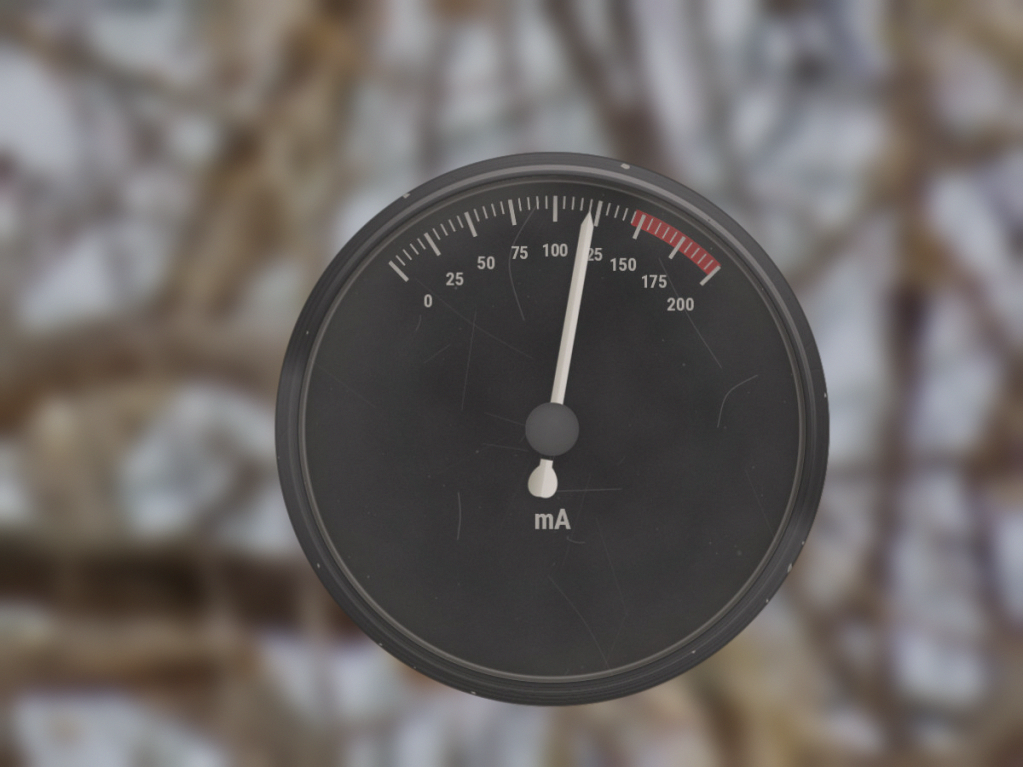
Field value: 120 (mA)
